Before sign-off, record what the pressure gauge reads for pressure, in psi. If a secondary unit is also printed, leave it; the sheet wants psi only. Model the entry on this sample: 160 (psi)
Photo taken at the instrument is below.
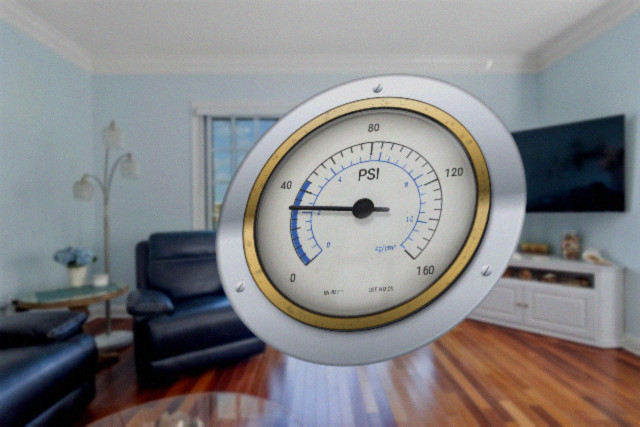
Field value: 30 (psi)
